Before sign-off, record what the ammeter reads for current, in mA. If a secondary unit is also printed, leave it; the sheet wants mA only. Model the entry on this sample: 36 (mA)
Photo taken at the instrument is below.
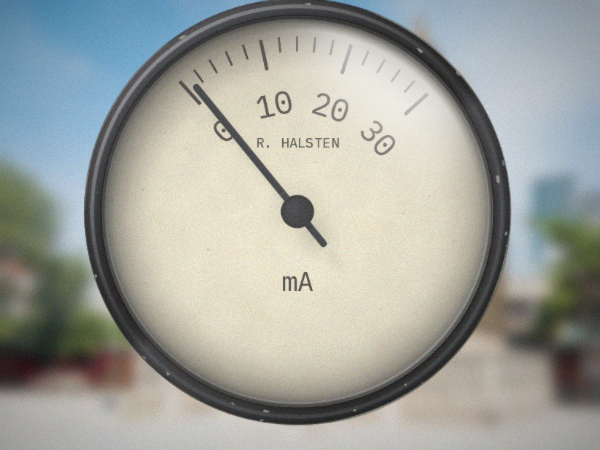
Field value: 1 (mA)
